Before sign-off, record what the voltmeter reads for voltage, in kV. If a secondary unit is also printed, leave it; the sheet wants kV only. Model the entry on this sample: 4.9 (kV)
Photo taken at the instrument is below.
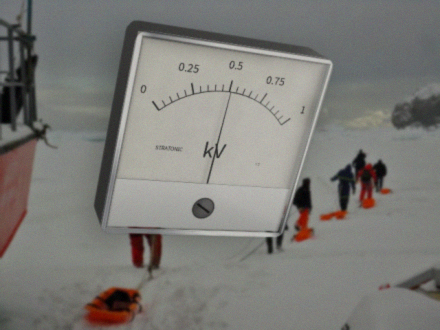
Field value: 0.5 (kV)
